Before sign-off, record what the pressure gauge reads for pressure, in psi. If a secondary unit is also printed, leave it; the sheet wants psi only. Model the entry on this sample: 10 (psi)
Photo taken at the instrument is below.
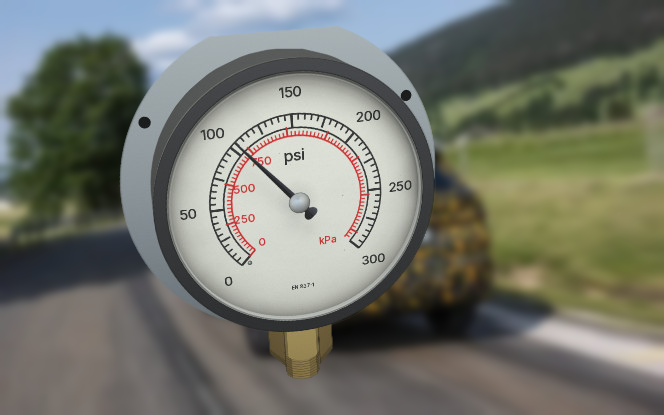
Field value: 105 (psi)
